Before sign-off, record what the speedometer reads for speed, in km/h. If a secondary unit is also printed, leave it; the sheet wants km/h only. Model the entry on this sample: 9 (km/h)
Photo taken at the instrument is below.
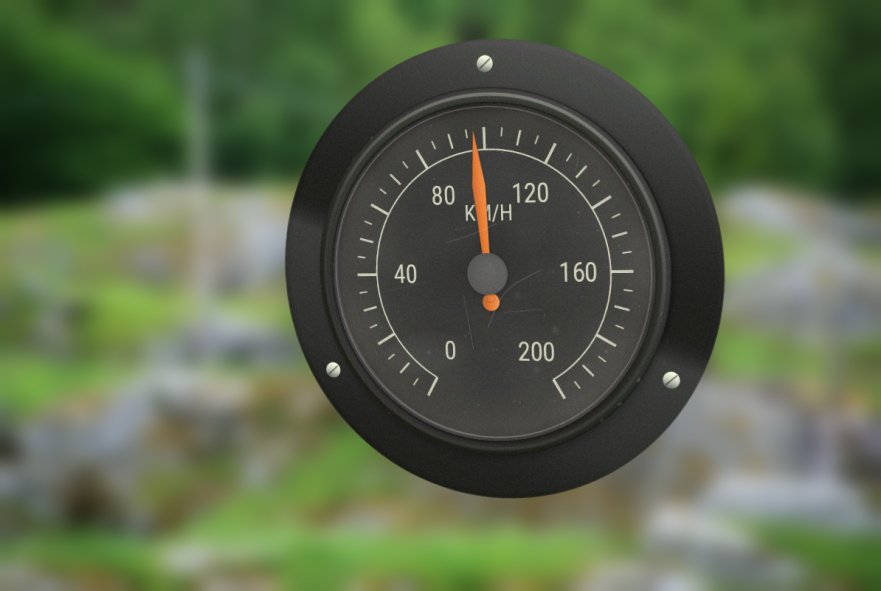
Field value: 97.5 (km/h)
